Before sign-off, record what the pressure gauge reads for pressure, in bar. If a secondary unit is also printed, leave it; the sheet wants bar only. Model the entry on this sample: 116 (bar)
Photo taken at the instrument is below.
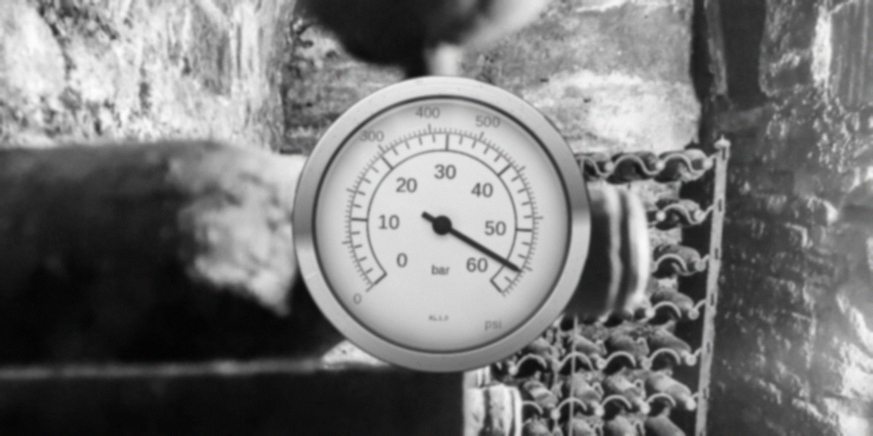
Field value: 56 (bar)
